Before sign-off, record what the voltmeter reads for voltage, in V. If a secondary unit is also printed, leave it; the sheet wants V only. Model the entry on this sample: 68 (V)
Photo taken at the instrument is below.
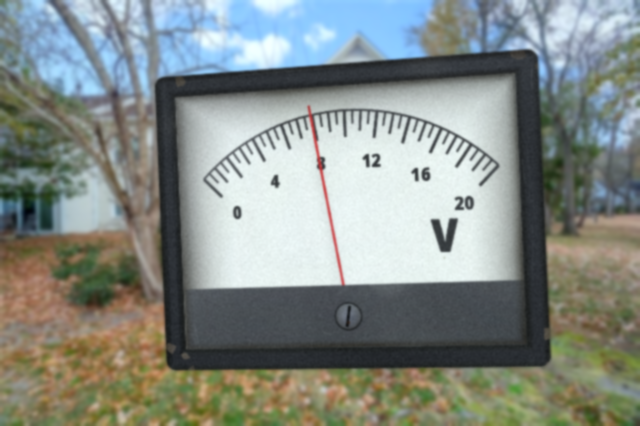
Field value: 8 (V)
